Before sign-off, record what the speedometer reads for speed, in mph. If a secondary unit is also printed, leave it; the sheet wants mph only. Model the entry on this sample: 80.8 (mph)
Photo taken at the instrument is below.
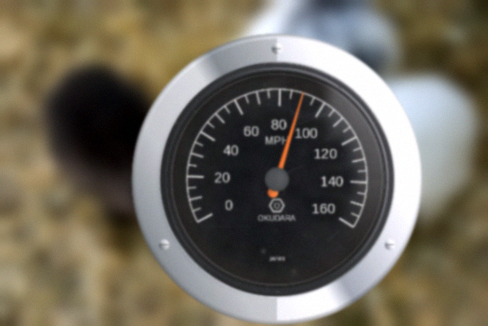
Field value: 90 (mph)
